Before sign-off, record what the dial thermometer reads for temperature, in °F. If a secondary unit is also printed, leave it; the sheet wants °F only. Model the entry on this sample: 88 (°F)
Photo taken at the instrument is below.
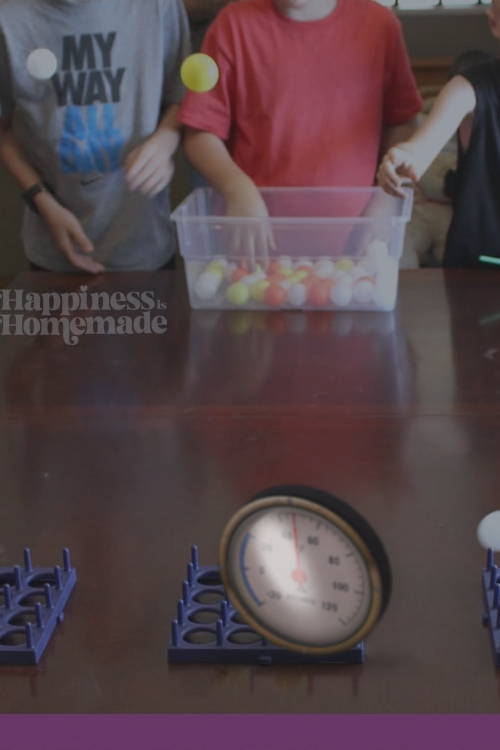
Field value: 48 (°F)
